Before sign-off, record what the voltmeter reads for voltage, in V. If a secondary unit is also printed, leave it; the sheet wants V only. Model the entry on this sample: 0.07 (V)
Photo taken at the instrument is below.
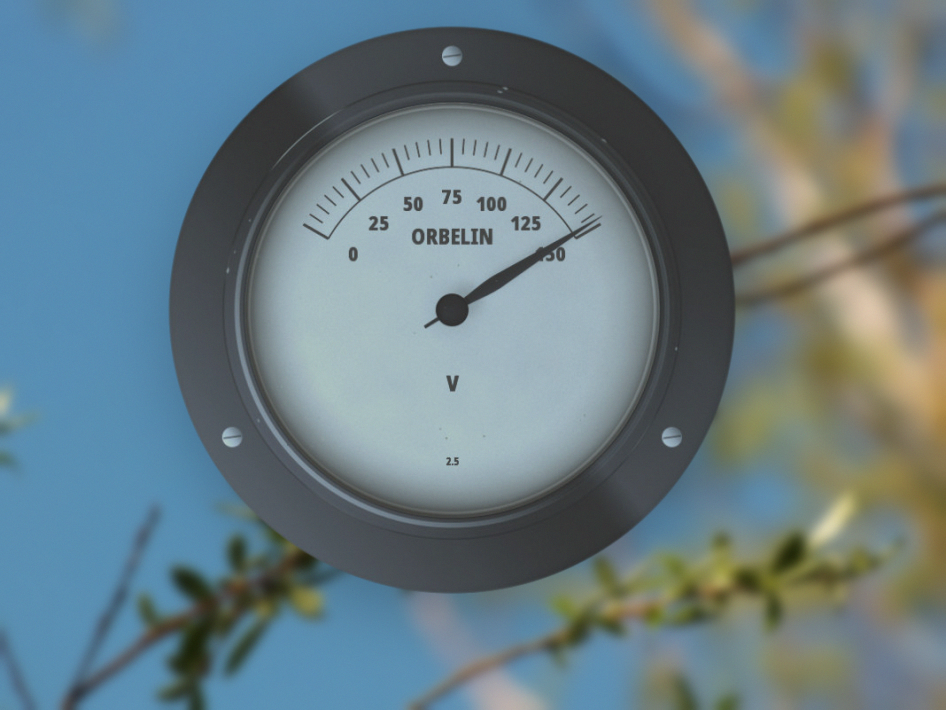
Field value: 147.5 (V)
